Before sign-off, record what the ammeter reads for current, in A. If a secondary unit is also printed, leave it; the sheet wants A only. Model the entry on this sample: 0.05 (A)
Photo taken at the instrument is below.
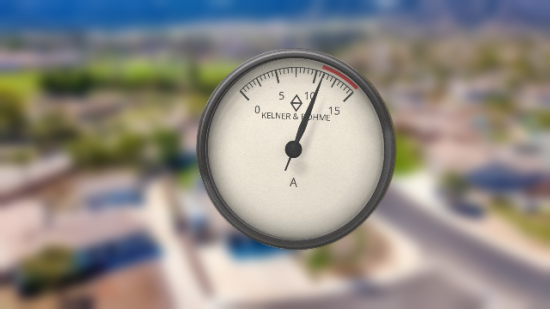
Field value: 11 (A)
